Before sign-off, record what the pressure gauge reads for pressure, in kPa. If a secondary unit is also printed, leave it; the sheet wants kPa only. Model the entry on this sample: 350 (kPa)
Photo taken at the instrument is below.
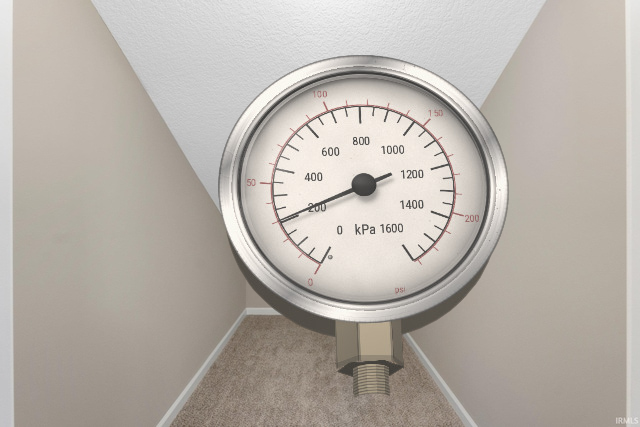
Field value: 200 (kPa)
